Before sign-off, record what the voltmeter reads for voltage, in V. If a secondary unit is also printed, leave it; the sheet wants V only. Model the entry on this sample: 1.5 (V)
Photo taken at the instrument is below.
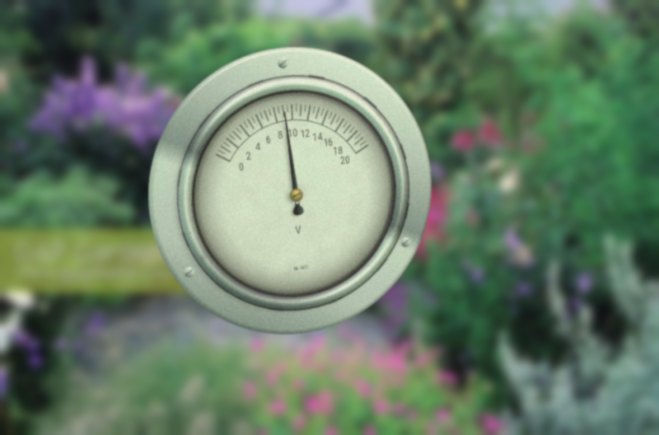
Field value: 9 (V)
